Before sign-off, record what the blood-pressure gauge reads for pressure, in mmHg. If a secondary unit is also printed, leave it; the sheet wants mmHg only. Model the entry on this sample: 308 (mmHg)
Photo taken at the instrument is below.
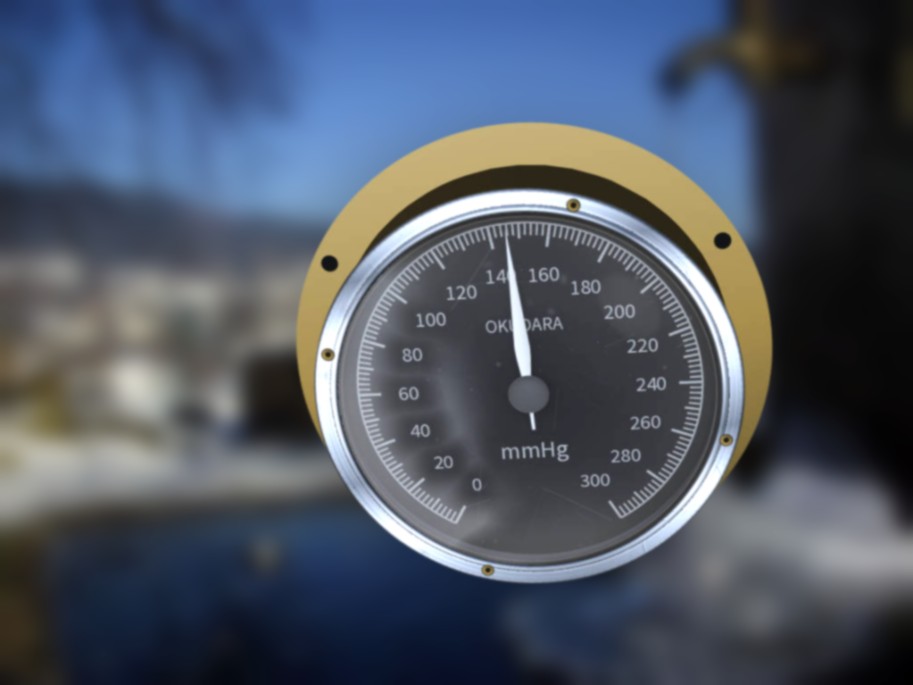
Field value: 146 (mmHg)
